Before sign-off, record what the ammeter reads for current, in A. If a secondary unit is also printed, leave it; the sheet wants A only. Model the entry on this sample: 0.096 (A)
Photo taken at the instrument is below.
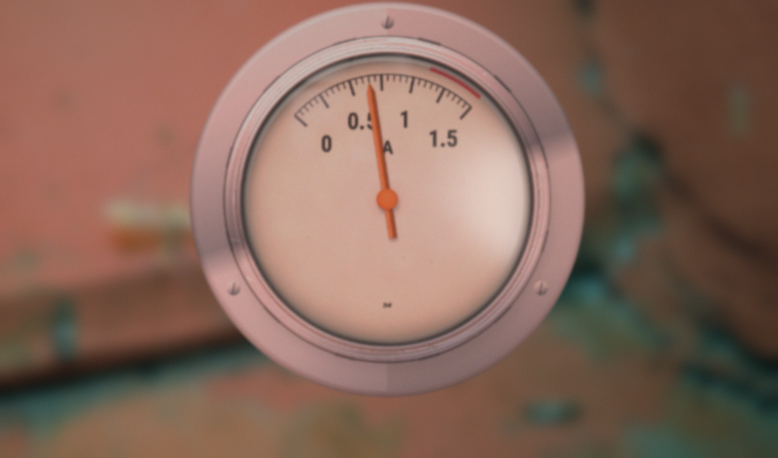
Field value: 0.65 (A)
